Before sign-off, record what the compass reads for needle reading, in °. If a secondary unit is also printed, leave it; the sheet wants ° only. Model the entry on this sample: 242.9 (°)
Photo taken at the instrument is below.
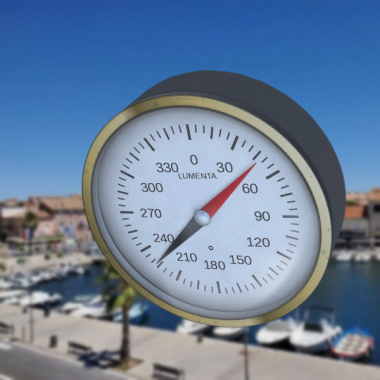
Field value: 47.5 (°)
